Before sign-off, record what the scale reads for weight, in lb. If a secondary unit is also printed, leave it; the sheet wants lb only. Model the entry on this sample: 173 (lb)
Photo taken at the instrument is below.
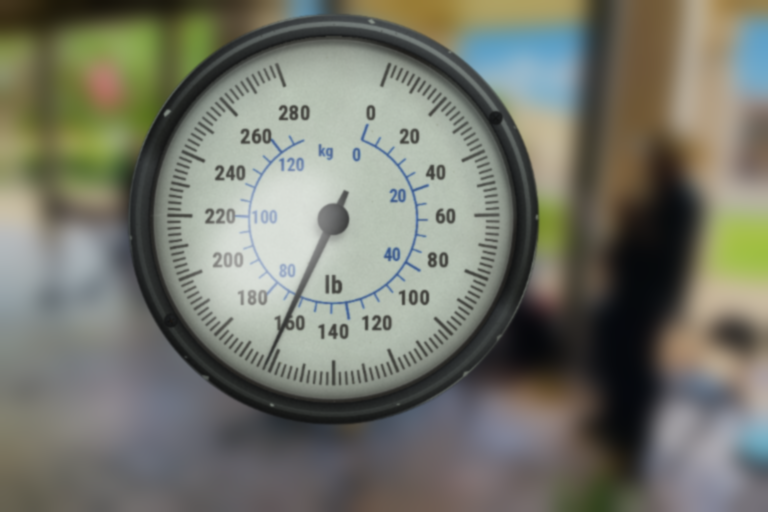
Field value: 162 (lb)
